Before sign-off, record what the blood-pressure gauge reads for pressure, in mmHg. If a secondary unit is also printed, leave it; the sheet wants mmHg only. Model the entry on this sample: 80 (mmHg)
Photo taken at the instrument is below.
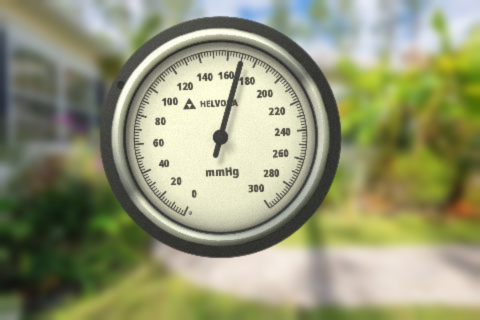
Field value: 170 (mmHg)
